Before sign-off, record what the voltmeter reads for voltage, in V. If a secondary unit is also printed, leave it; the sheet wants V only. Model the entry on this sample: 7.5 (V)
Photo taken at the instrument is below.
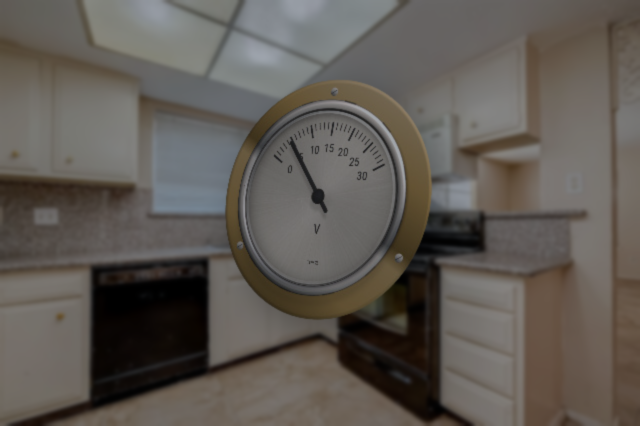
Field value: 5 (V)
